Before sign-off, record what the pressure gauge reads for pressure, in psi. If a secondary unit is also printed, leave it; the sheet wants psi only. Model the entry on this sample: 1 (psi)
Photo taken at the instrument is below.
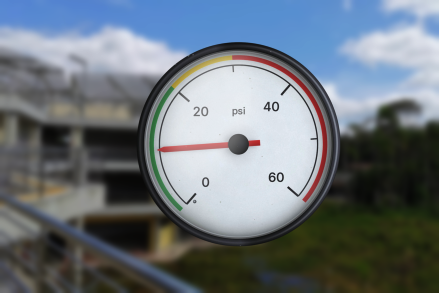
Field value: 10 (psi)
